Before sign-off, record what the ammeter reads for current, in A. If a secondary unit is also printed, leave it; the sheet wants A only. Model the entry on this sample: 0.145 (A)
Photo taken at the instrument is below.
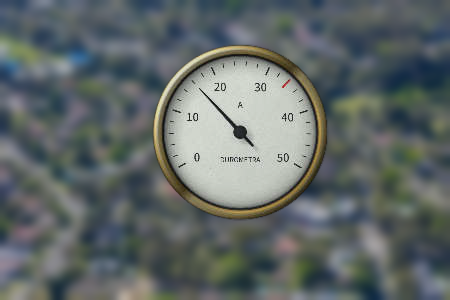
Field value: 16 (A)
